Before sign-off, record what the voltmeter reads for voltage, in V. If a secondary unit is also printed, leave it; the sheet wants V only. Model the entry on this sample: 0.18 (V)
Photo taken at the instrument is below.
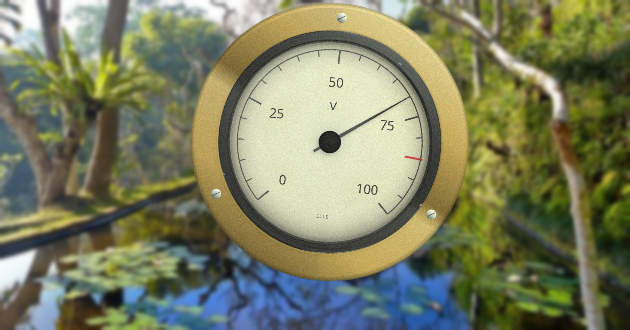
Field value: 70 (V)
